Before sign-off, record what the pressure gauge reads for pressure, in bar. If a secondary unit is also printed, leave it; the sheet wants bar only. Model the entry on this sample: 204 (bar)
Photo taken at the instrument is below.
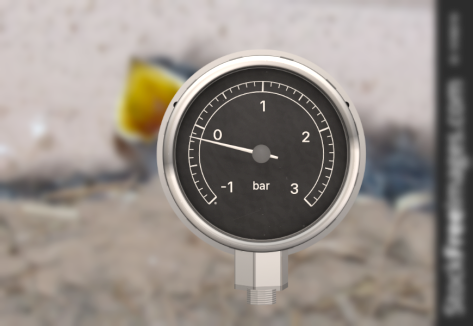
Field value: -0.15 (bar)
